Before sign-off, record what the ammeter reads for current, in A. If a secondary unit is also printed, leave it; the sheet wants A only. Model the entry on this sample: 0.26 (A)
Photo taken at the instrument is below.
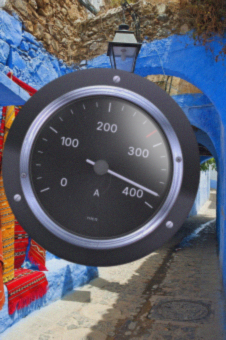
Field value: 380 (A)
